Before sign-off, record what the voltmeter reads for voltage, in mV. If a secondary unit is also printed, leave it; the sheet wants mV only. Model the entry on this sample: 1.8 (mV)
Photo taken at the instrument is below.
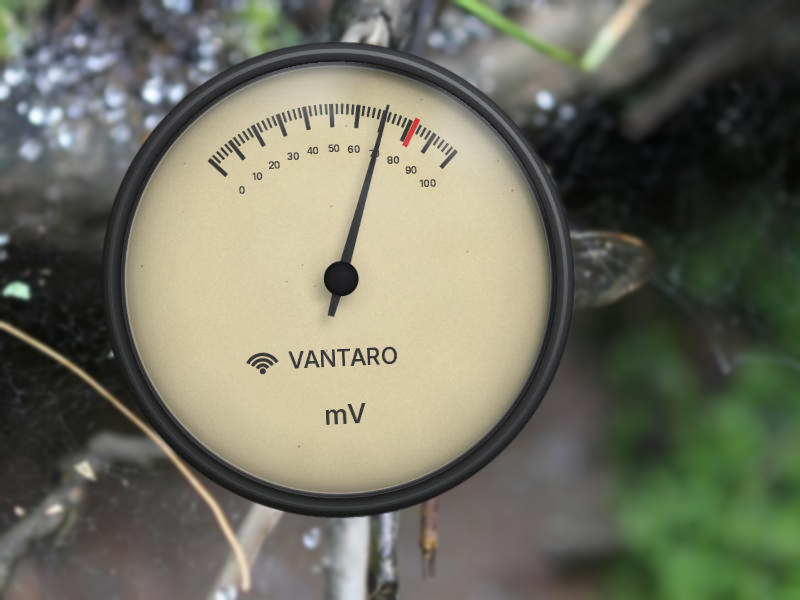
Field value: 70 (mV)
